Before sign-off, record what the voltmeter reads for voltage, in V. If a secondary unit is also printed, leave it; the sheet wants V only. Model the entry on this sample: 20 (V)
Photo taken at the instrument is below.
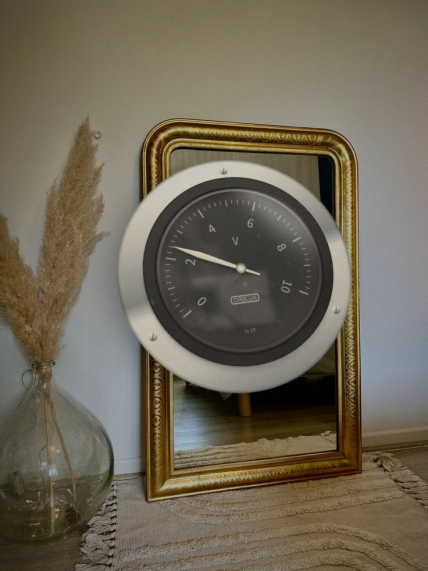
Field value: 2.4 (V)
